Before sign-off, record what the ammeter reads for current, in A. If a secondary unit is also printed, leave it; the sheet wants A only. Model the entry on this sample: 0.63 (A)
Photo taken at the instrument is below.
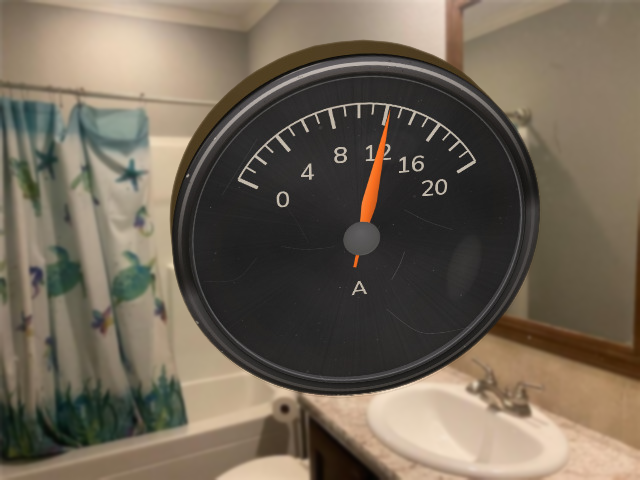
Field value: 12 (A)
